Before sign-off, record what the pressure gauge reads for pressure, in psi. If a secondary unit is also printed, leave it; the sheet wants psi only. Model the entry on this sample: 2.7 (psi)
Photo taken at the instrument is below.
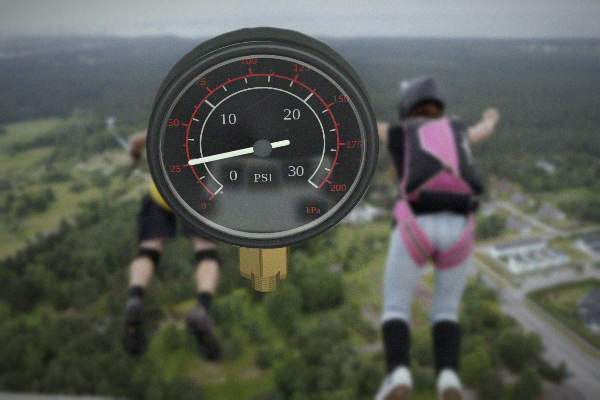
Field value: 4 (psi)
